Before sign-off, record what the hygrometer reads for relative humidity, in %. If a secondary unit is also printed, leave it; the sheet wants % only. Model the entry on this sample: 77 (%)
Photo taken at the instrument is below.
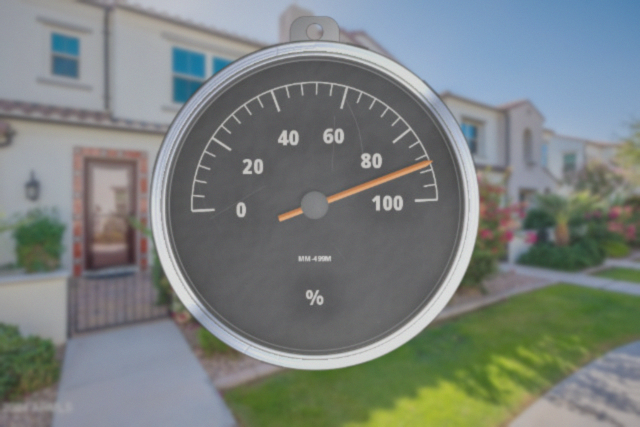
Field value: 90 (%)
